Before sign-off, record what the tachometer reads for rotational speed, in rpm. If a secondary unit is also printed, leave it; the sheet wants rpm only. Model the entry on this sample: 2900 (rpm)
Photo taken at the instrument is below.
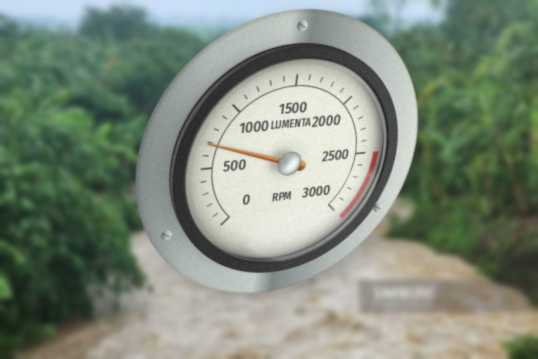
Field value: 700 (rpm)
